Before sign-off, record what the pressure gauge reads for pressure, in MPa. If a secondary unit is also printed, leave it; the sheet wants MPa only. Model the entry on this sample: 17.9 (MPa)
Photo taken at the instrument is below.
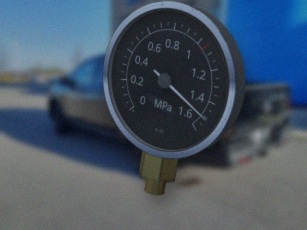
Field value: 1.5 (MPa)
